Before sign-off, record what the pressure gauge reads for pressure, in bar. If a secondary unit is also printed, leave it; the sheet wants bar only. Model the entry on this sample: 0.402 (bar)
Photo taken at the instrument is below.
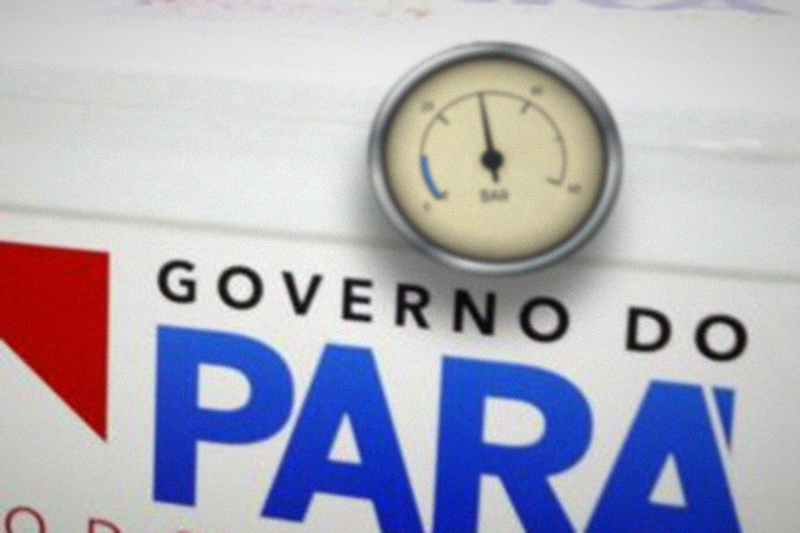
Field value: 30 (bar)
